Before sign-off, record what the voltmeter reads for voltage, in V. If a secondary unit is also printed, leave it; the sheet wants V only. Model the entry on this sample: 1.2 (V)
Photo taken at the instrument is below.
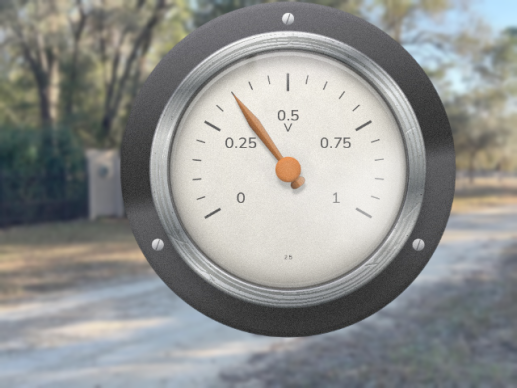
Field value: 0.35 (V)
